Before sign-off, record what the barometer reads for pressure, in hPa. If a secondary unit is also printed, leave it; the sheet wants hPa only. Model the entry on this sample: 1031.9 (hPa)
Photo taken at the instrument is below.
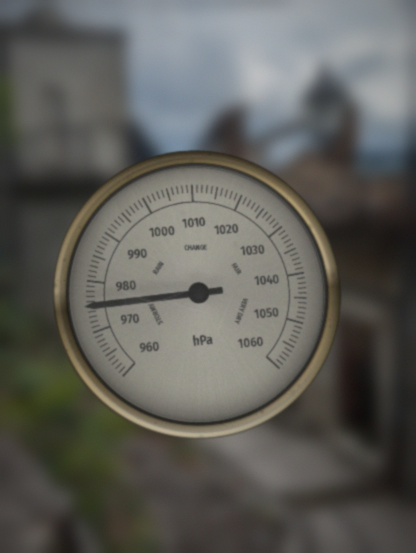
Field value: 975 (hPa)
